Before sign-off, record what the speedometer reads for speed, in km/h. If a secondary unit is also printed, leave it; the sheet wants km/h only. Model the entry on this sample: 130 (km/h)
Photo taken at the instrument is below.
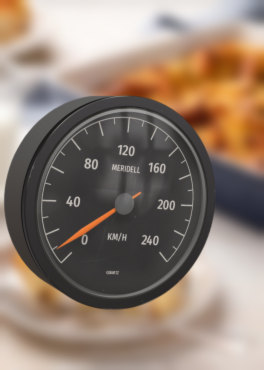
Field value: 10 (km/h)
